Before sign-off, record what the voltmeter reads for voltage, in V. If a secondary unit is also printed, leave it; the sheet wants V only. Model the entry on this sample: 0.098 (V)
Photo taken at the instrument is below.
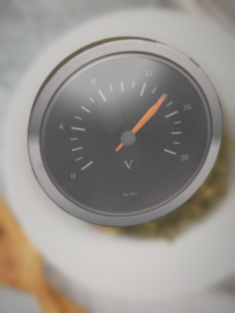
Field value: 14 (V)
